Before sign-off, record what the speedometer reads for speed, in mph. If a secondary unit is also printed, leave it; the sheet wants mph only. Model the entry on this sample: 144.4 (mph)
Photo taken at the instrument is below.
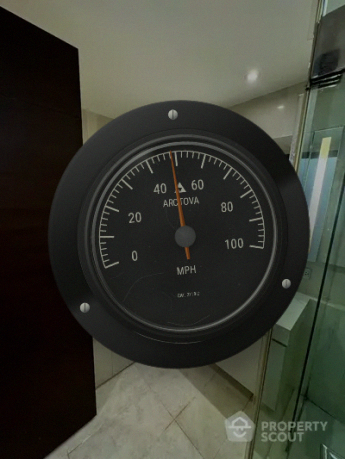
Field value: 48 (mph)
